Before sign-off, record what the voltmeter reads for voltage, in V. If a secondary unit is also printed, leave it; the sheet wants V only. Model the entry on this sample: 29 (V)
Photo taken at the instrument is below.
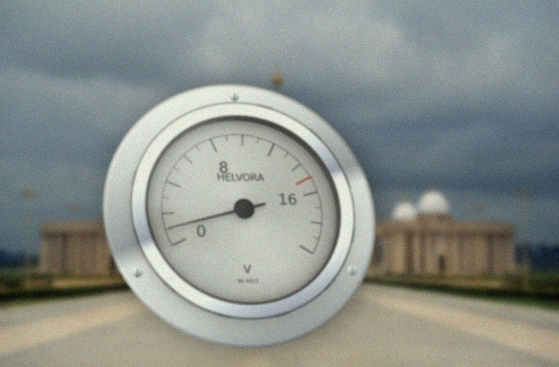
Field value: 1 (V)
